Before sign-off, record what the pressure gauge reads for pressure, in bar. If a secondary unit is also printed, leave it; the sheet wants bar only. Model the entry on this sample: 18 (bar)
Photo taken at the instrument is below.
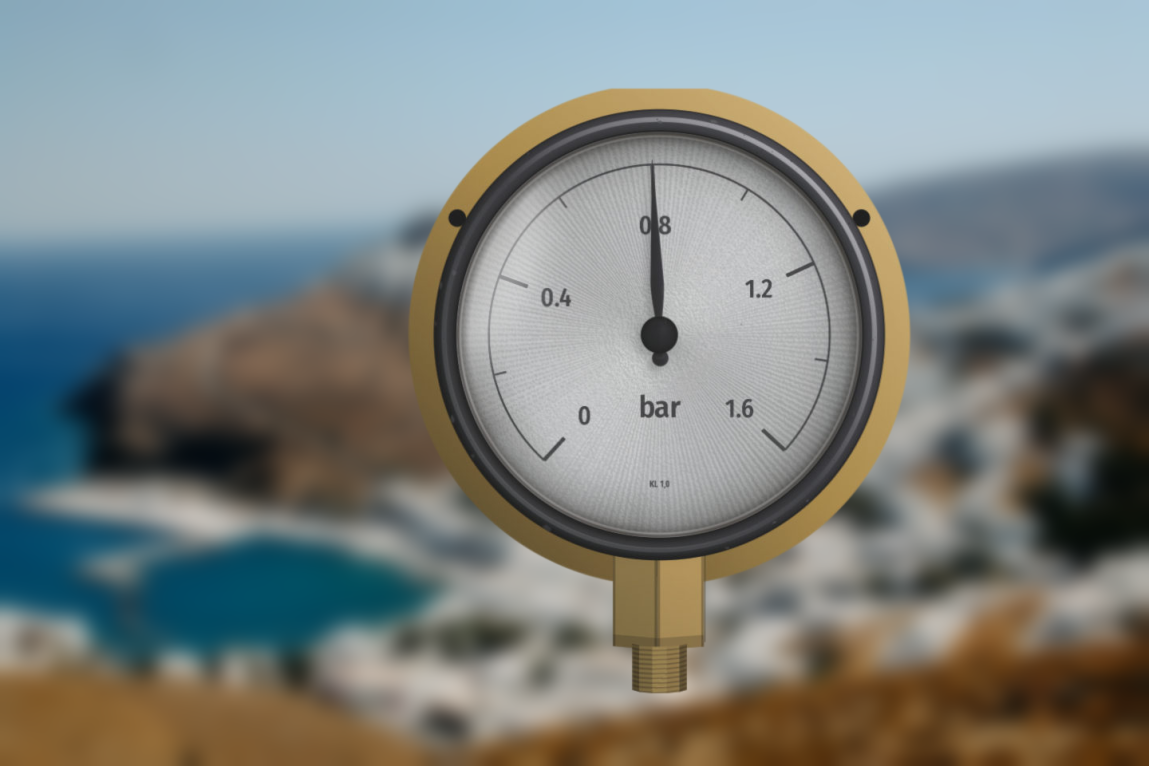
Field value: 0.8 (bar)
